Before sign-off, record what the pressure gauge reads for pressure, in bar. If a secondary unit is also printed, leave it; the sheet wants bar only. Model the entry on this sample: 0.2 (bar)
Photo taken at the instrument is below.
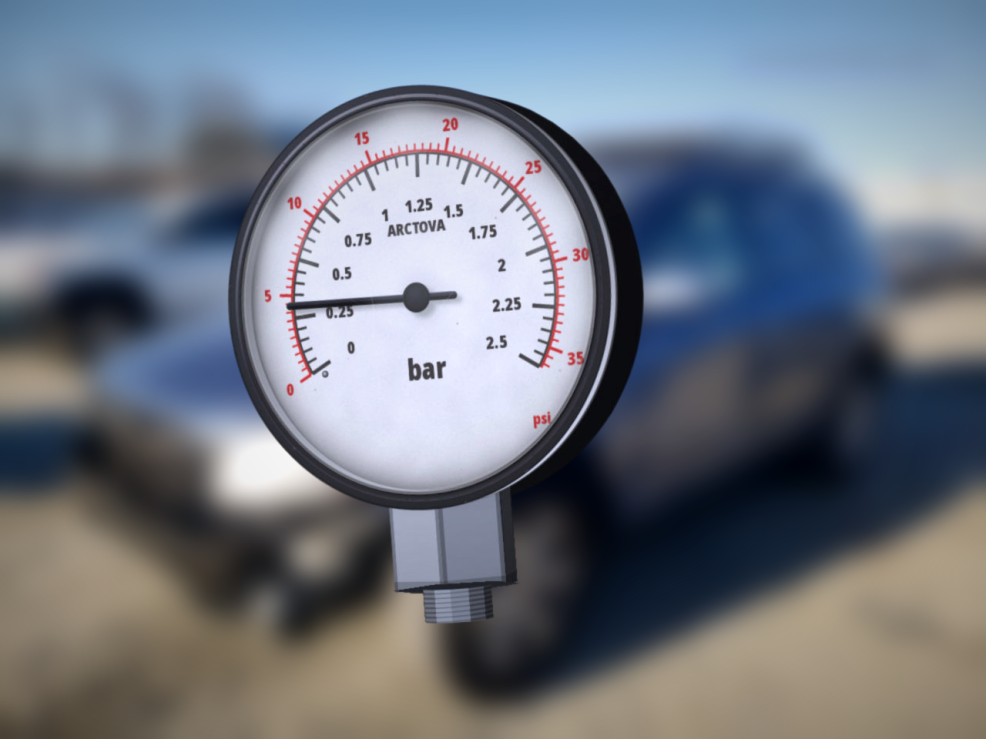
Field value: 0.3 (bar)
